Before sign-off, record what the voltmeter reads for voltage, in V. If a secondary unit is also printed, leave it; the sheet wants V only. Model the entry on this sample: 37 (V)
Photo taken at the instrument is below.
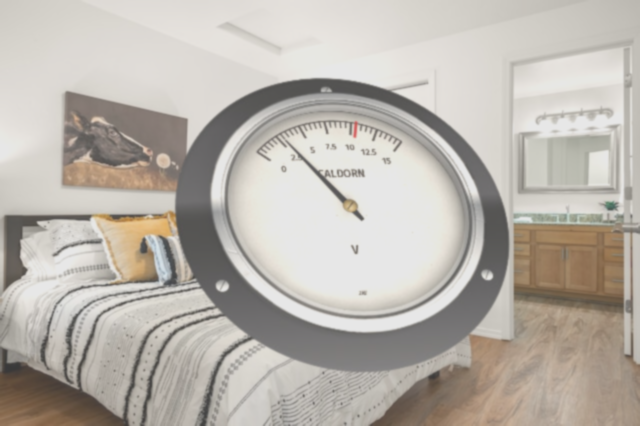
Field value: 2.5 (V)
